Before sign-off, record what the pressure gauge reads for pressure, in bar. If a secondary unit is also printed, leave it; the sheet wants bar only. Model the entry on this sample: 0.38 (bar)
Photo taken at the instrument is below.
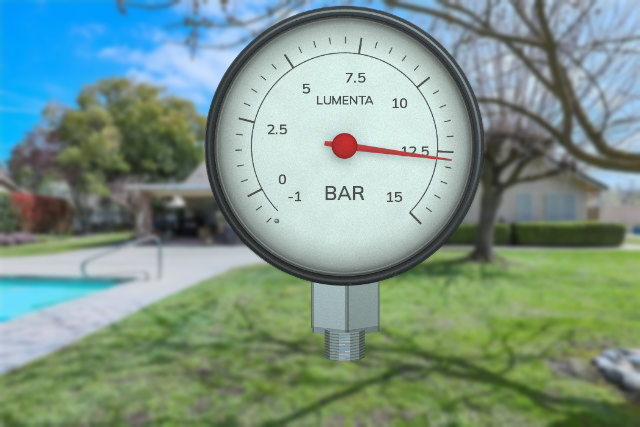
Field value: 12.75 (bar)
